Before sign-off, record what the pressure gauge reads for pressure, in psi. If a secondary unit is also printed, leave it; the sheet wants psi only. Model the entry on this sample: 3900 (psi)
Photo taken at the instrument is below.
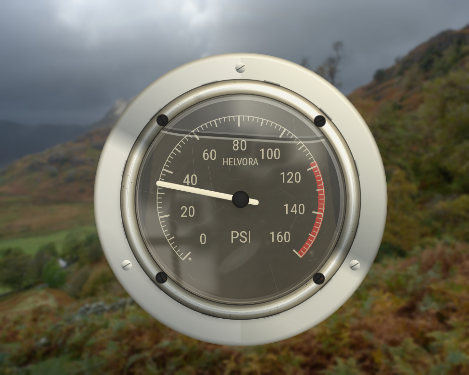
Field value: 34 (psi)
